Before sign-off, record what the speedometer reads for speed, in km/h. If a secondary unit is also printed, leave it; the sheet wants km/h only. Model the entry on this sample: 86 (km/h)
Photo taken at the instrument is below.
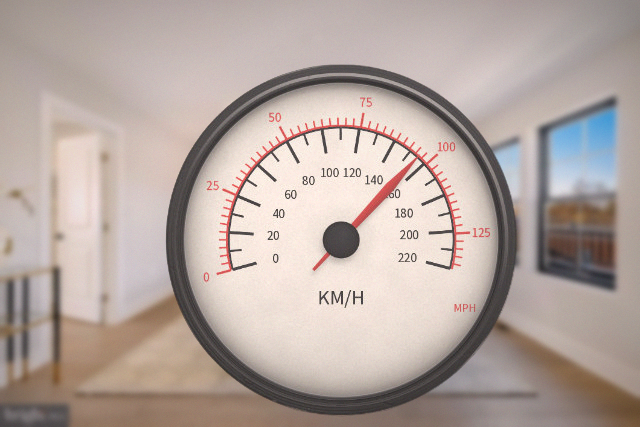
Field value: 155 (km/h)
